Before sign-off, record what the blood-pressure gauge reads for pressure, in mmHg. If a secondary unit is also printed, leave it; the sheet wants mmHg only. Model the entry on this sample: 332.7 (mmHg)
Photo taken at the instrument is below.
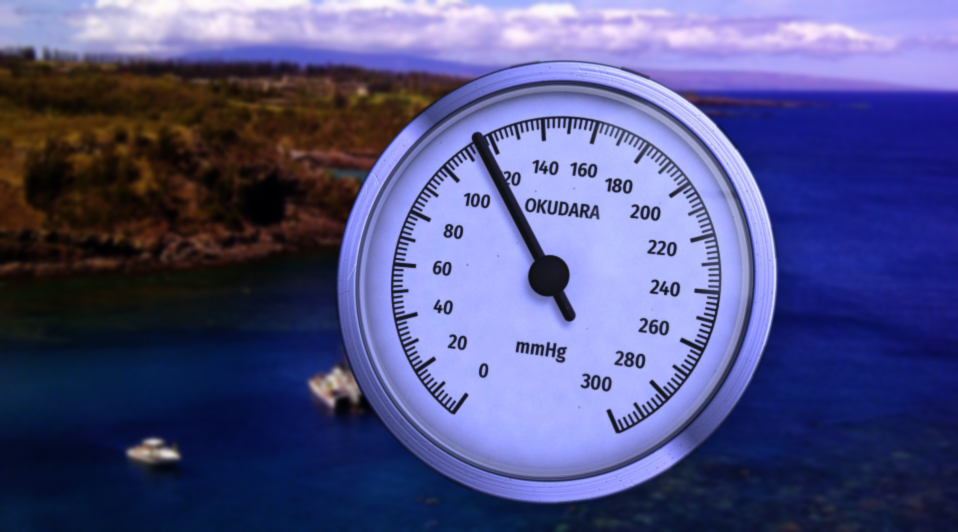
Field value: 116 (mmHg)
